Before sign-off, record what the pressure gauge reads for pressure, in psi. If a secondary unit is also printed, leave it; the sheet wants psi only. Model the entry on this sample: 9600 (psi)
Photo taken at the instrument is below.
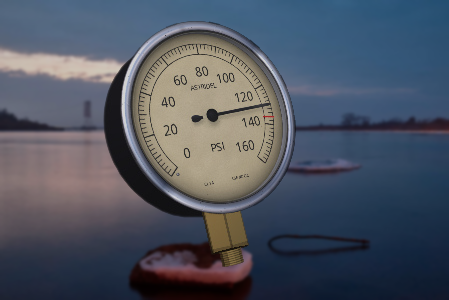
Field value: 130 (psi)
